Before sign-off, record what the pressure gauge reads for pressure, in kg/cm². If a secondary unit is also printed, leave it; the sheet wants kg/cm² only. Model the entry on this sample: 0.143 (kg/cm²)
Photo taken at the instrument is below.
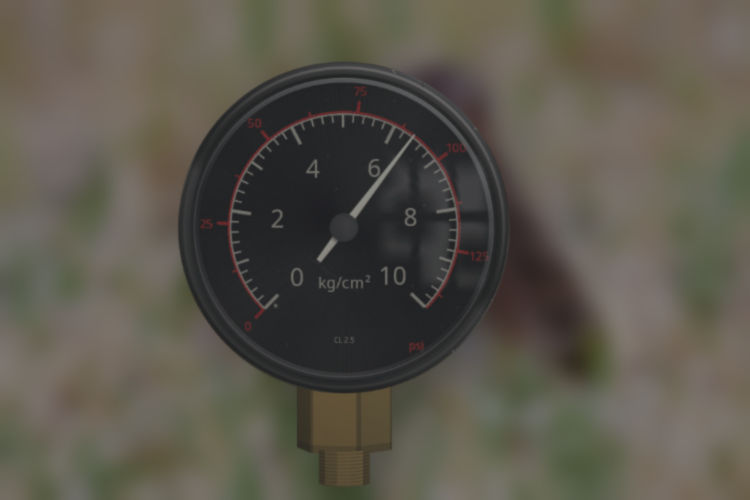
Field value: 6.4 (kg/cm²)
